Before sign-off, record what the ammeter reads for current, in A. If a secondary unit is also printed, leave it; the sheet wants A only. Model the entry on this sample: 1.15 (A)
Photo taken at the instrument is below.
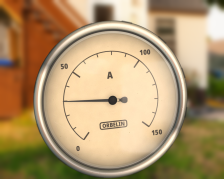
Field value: 30 (A)
